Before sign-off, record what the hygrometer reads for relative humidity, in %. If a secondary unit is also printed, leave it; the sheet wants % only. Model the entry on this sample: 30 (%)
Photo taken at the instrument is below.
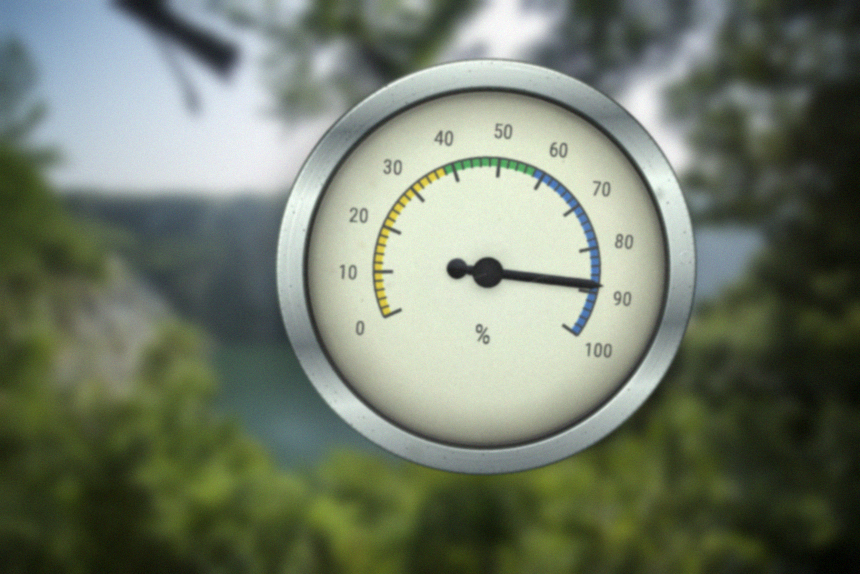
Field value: 88 (%)
